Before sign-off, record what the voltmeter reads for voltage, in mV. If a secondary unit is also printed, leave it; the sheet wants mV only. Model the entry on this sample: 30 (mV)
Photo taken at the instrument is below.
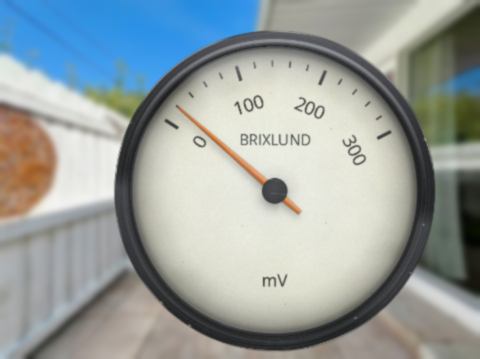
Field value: 20 (mV)
